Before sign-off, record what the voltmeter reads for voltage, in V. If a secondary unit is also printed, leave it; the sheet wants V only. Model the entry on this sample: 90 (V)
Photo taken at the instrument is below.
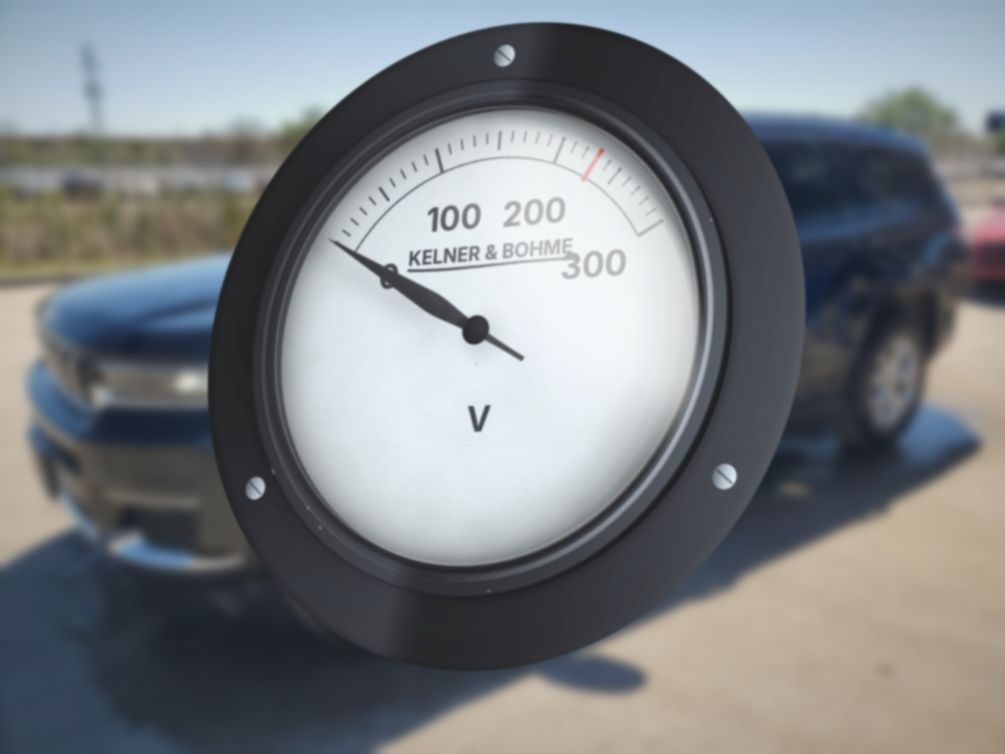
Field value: 0 (V)
